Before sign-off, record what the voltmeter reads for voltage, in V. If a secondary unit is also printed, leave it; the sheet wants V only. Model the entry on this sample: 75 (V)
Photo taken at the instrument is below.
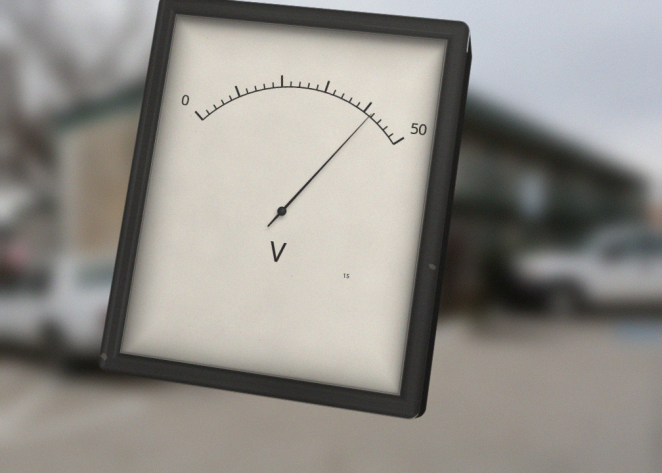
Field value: 42 (V)
